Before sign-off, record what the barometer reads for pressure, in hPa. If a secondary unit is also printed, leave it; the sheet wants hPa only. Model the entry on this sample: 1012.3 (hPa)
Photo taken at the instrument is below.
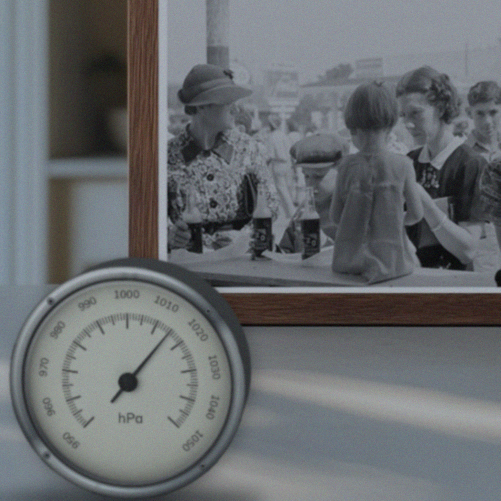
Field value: 1015 (hPa)
